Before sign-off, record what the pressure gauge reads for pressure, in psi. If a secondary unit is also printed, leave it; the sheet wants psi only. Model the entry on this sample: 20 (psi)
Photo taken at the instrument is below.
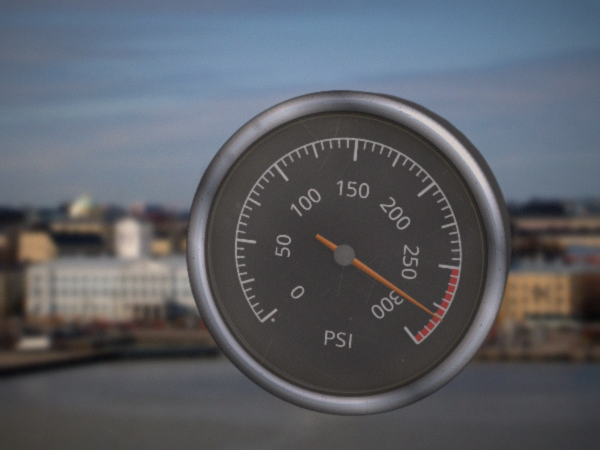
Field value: 280 (psi)
